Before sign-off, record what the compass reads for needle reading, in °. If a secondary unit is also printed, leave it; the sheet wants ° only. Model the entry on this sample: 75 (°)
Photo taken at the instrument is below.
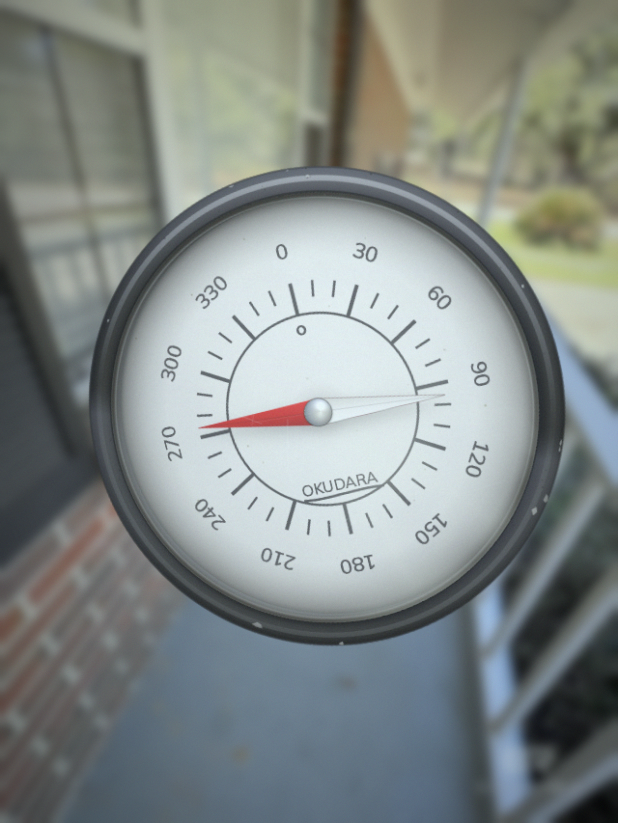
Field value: 275 (°)
